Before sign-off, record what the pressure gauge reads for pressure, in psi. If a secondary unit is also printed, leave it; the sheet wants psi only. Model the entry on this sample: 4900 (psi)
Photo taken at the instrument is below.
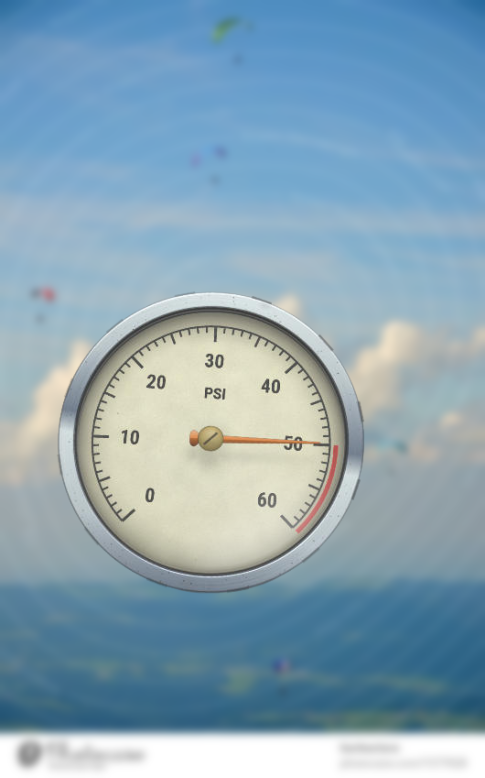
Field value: 50 (psi)
